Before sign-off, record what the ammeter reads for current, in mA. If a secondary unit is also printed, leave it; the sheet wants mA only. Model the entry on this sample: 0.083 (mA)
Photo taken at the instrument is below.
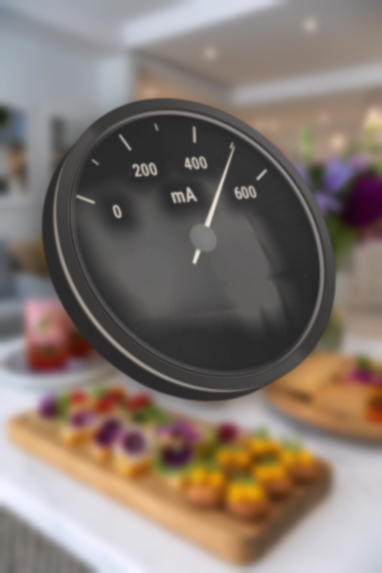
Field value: 500 (mA)
